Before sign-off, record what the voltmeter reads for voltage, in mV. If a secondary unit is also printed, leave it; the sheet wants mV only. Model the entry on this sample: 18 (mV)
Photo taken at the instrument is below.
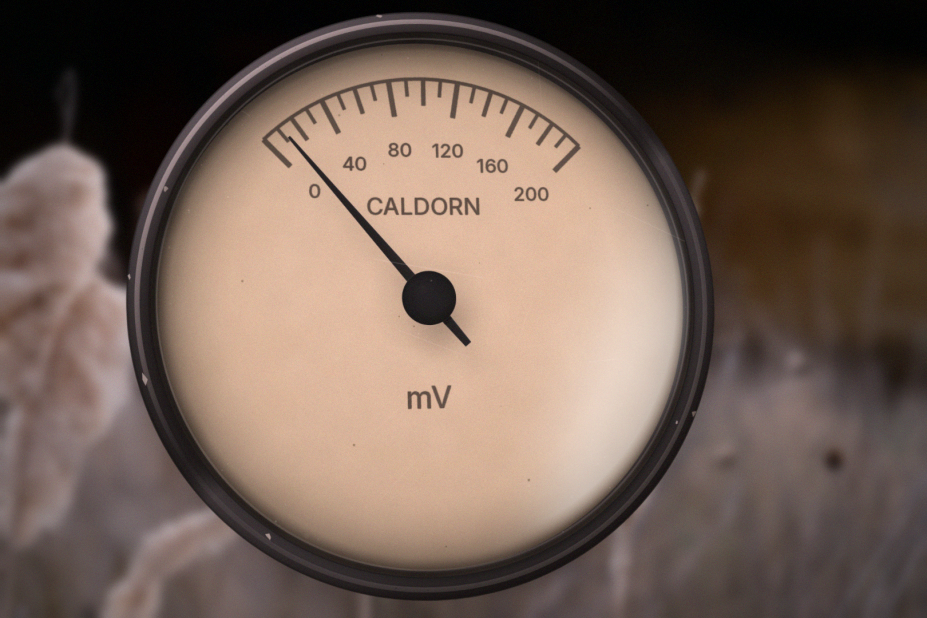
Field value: 10 (mV)
